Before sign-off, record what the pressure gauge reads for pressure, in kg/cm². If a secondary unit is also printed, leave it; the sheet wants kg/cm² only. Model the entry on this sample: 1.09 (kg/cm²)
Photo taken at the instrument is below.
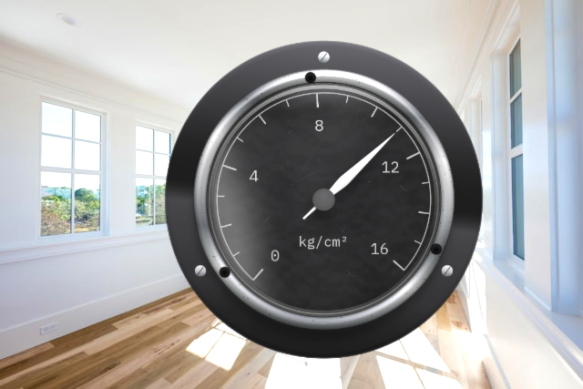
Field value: 11 (kg/cm²)
